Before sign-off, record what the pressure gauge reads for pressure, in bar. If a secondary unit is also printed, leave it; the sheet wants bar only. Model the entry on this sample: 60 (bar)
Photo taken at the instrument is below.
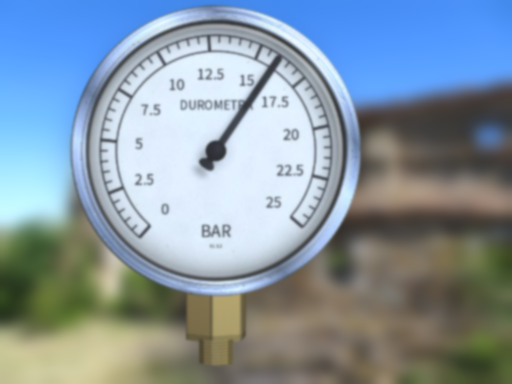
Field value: 16 (bar)
